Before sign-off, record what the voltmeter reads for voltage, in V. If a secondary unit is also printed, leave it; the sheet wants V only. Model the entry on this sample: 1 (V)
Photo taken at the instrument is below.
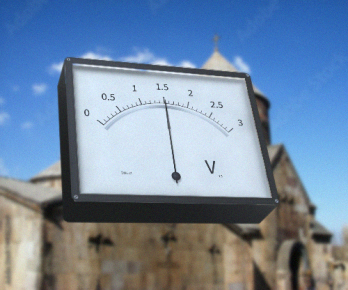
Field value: 1.5 (V)
